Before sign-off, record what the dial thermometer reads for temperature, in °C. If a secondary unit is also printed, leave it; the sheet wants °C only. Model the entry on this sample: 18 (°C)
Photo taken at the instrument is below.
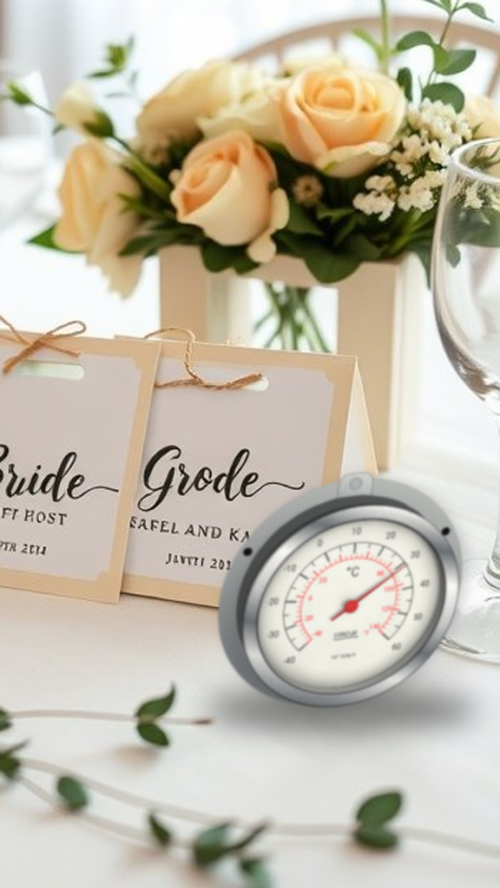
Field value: 30 (°C)
